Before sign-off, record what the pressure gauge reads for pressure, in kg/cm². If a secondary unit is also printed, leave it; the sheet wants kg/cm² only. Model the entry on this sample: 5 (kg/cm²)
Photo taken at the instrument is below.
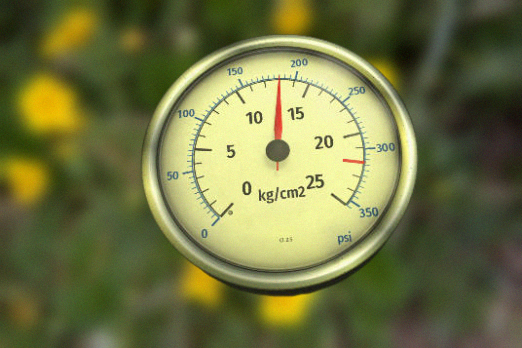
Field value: 13 (kg/cm²)
